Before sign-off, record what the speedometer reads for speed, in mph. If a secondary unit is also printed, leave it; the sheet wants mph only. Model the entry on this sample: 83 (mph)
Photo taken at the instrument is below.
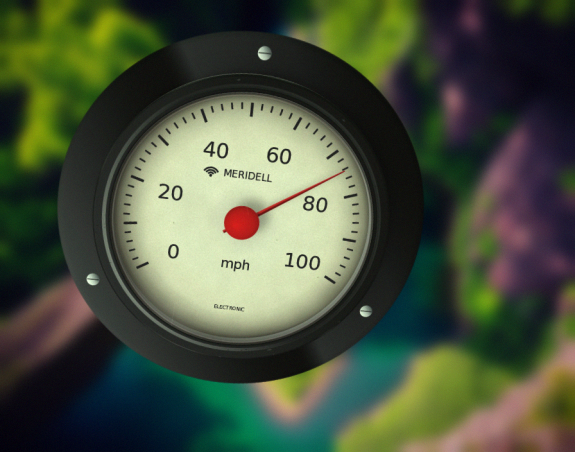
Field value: 74 (mph)
